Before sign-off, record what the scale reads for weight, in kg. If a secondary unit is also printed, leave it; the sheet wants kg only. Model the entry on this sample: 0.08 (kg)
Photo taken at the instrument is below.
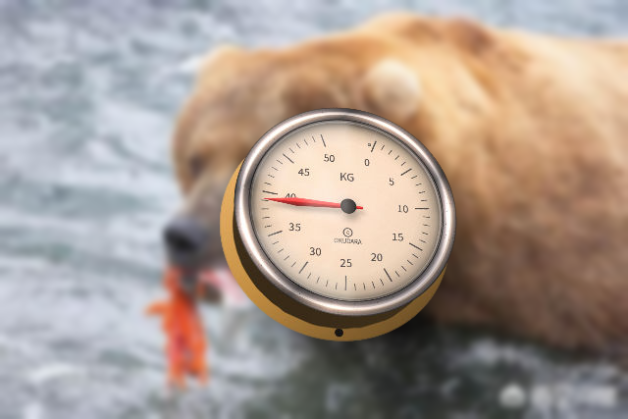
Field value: 39 (kg)
